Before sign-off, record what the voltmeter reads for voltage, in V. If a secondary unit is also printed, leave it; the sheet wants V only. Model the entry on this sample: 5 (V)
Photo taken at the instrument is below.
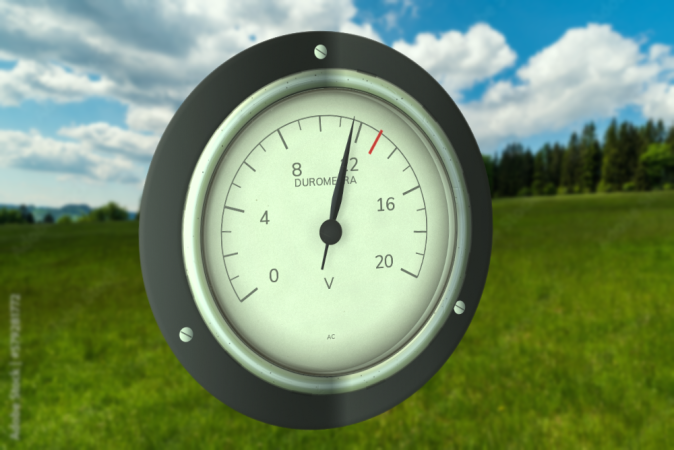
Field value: 11.5 (V)
